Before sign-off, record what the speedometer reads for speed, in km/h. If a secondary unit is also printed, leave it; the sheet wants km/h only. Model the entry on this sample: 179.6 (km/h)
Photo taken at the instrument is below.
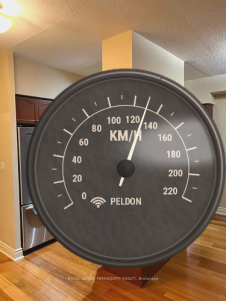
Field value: 130 (km/h)
